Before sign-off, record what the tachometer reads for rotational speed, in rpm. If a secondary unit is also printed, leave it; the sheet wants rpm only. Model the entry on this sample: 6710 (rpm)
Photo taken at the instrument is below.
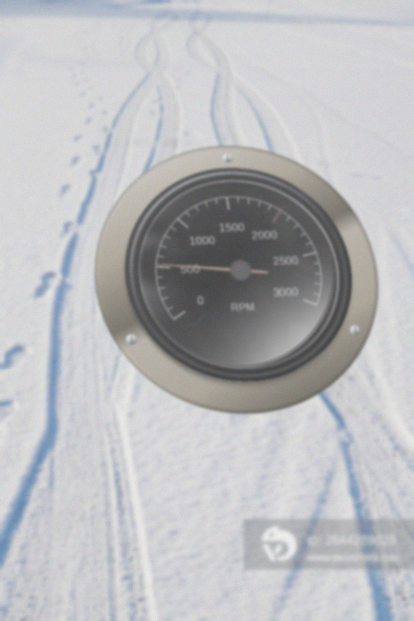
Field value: 500 (rpm)
